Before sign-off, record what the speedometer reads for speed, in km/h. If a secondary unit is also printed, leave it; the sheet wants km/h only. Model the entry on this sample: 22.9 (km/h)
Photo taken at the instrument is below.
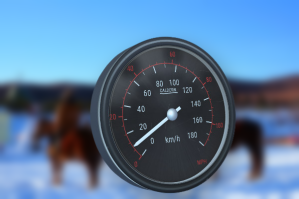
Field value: 10 (km/h)
